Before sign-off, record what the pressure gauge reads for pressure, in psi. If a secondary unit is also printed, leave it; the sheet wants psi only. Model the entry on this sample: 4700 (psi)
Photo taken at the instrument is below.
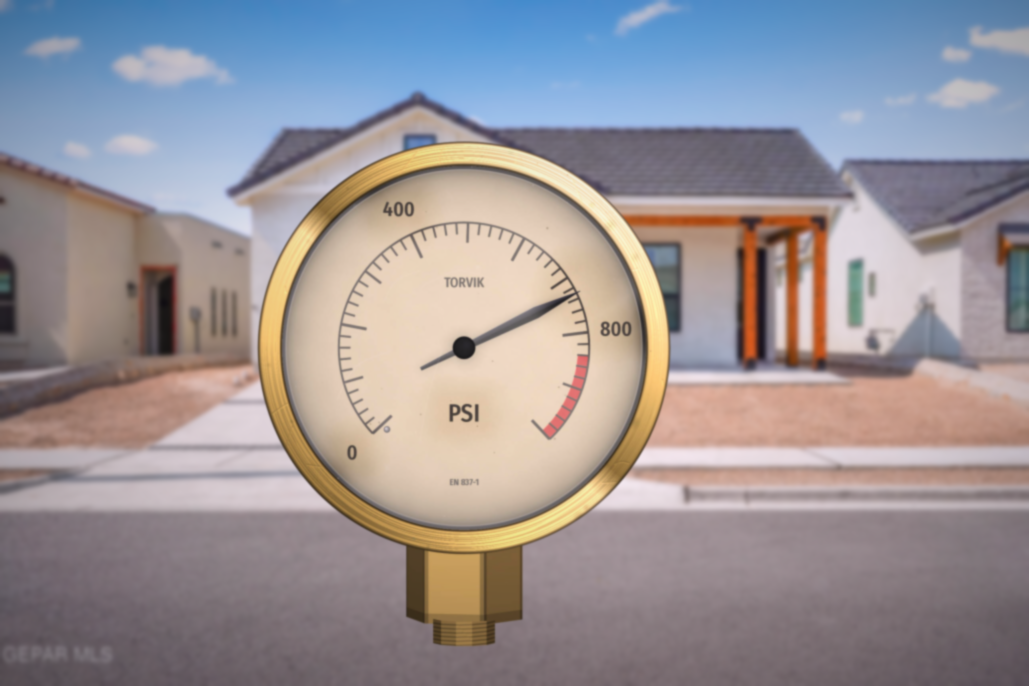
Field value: 730 (psi)
